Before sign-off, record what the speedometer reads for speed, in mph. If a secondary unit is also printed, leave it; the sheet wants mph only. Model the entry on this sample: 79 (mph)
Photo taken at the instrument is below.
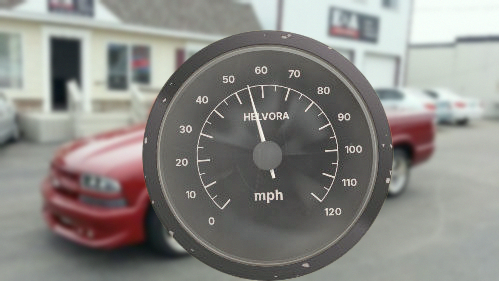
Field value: 55 (mph)
